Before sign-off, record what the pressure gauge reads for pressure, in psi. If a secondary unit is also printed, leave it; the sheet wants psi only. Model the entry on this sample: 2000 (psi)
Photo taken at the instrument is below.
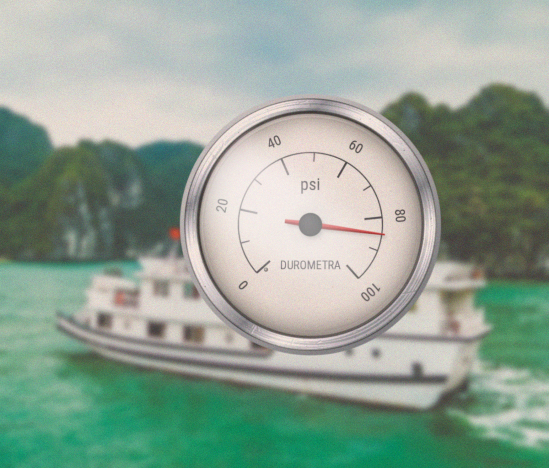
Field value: 85 (psi)
